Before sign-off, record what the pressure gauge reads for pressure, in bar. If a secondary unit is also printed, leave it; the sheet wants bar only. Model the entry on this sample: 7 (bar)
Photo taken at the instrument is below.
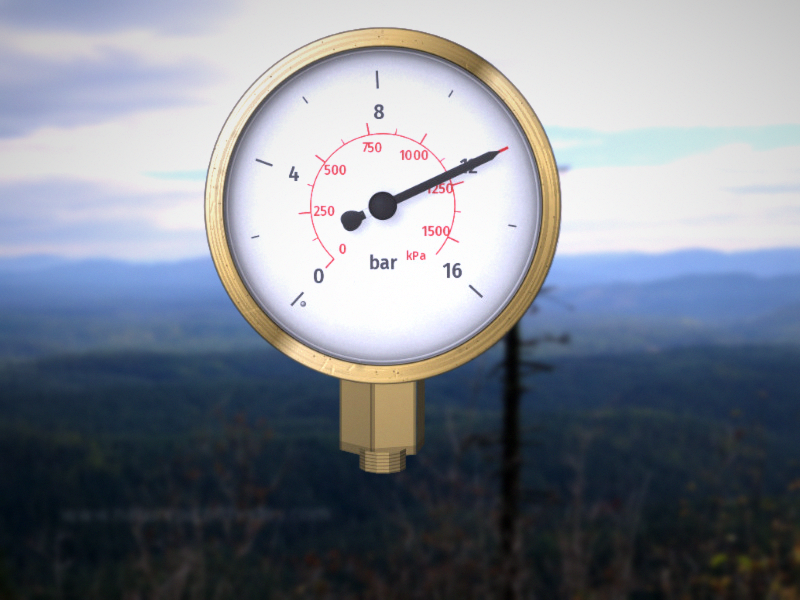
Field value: 12 (bar)
